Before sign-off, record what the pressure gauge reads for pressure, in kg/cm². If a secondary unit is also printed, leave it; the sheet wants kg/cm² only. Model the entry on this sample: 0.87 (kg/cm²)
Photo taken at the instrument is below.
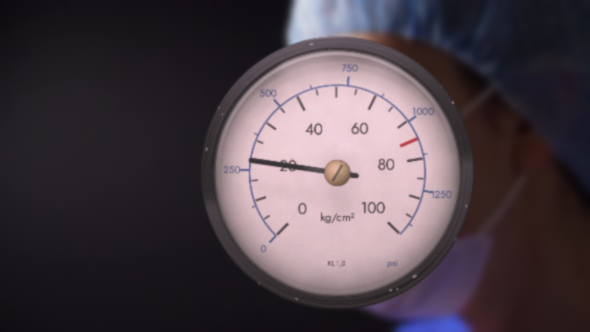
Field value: 20 (kg/cm²)
